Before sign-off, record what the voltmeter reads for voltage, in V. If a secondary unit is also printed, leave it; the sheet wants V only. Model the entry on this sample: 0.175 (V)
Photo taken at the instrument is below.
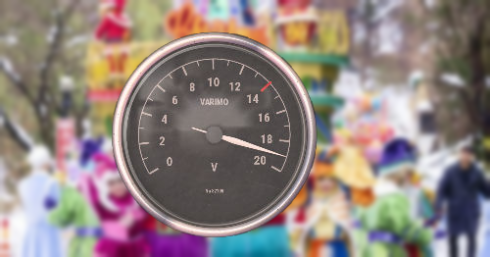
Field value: 19 (V)
